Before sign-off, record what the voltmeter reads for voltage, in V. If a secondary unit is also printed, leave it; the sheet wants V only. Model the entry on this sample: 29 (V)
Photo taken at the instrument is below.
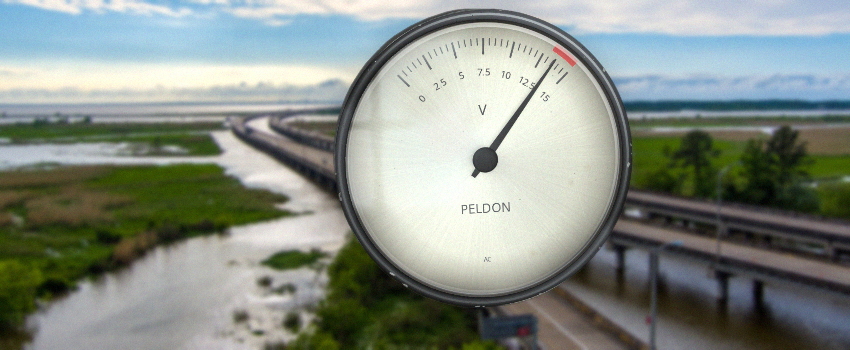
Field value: 13.5 (V)
